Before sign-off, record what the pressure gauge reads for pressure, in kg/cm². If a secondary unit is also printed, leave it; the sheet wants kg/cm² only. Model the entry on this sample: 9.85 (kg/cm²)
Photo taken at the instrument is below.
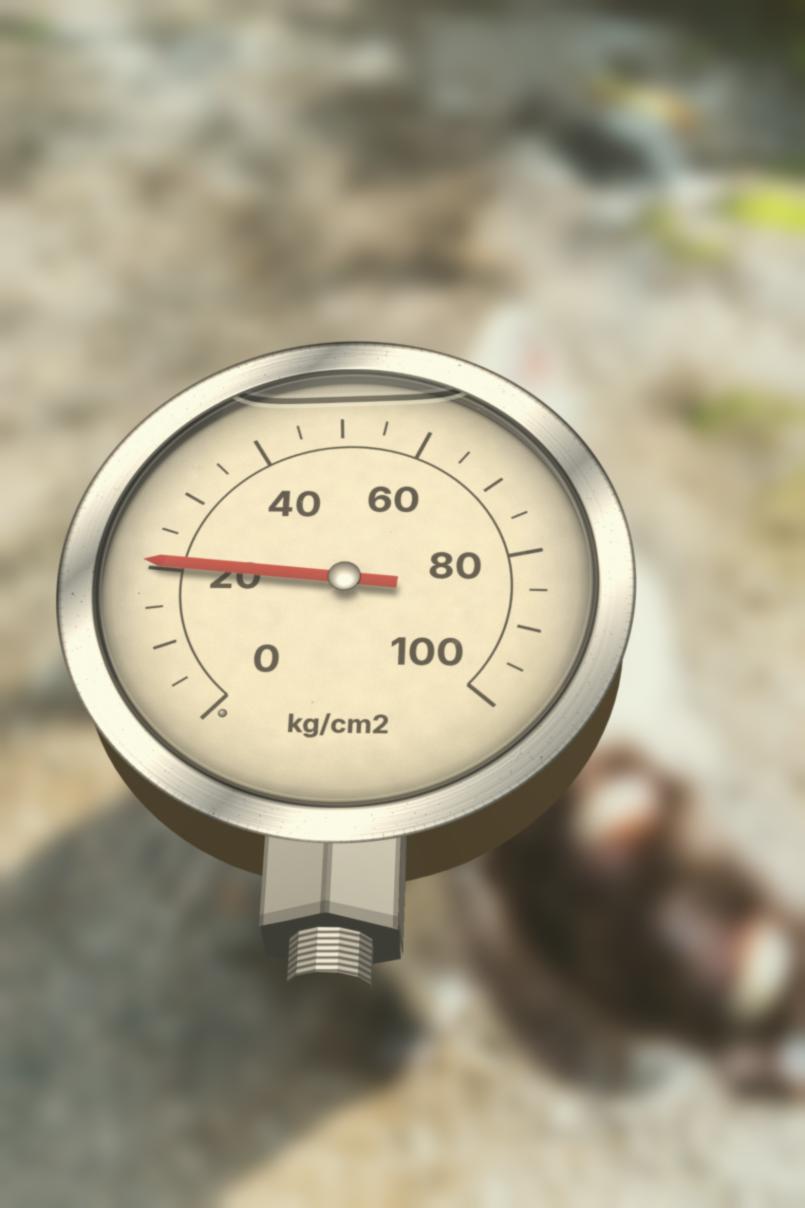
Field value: 20 (kg/cm²)
